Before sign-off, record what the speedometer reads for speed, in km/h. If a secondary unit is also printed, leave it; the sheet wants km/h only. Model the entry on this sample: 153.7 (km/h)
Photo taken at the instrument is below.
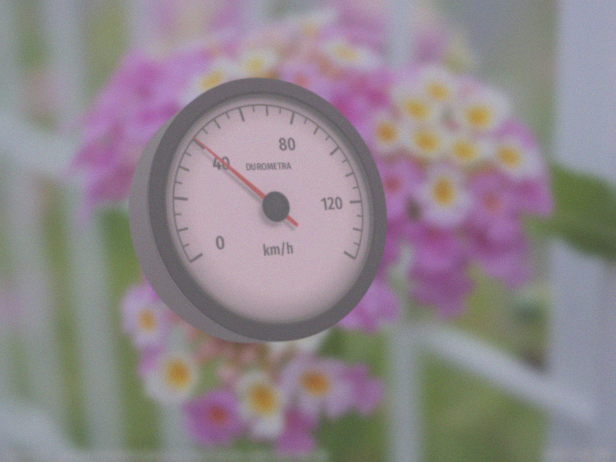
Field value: 40 (km/h)
